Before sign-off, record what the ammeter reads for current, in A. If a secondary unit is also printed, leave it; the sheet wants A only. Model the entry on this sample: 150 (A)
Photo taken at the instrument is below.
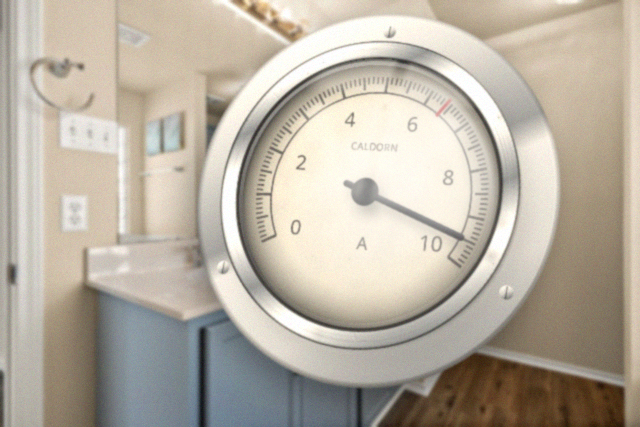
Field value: 9.5 (A)
